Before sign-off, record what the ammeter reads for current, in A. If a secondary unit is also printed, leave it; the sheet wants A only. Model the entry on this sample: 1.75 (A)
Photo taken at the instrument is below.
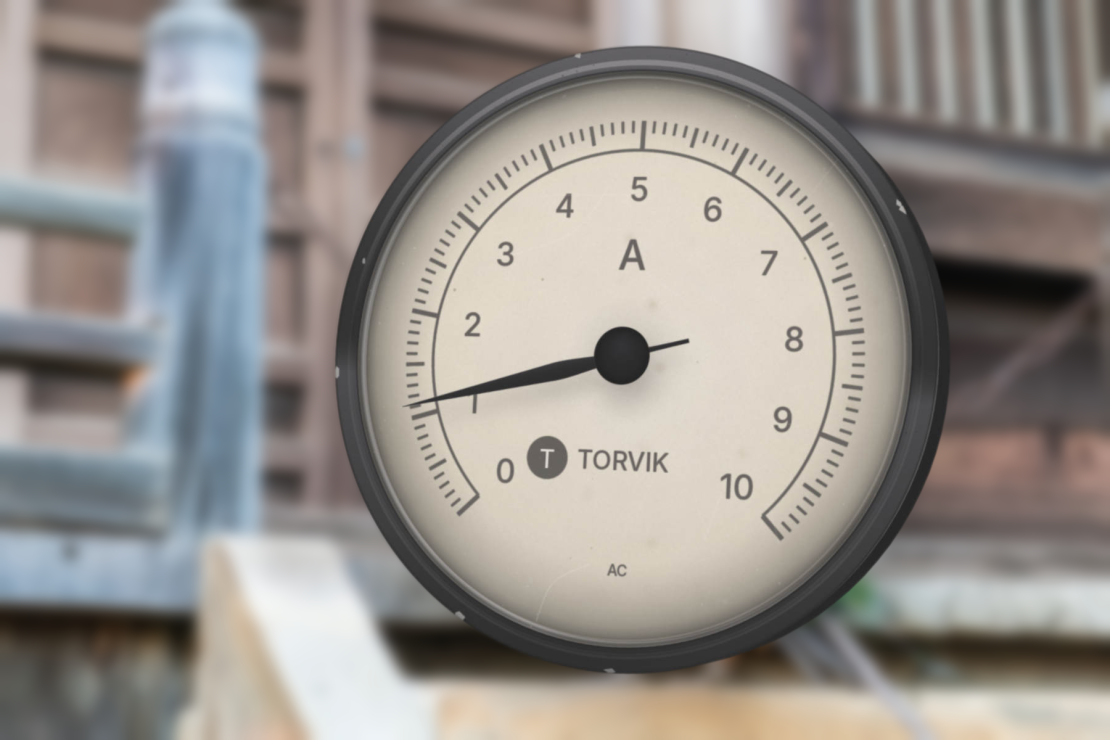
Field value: 1.1 (A)
